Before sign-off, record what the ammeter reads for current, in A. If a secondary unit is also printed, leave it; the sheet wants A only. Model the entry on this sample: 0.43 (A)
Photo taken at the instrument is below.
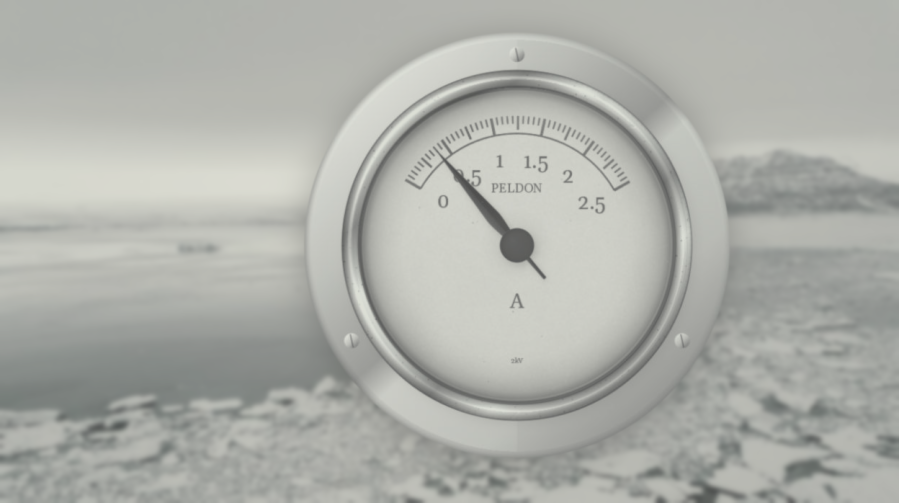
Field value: 0.4 (A)
